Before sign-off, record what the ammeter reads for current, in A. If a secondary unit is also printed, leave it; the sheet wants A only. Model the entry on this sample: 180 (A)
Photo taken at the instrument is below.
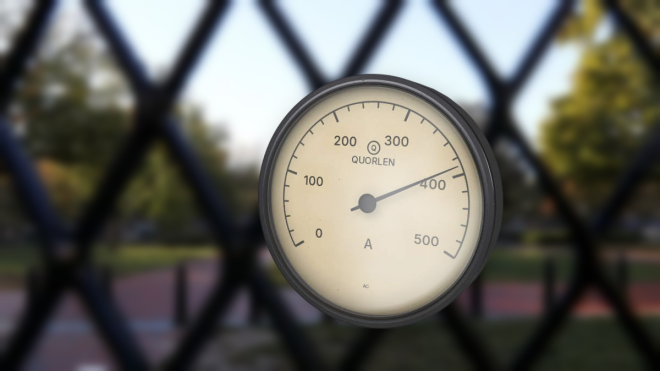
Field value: 390 (A)
